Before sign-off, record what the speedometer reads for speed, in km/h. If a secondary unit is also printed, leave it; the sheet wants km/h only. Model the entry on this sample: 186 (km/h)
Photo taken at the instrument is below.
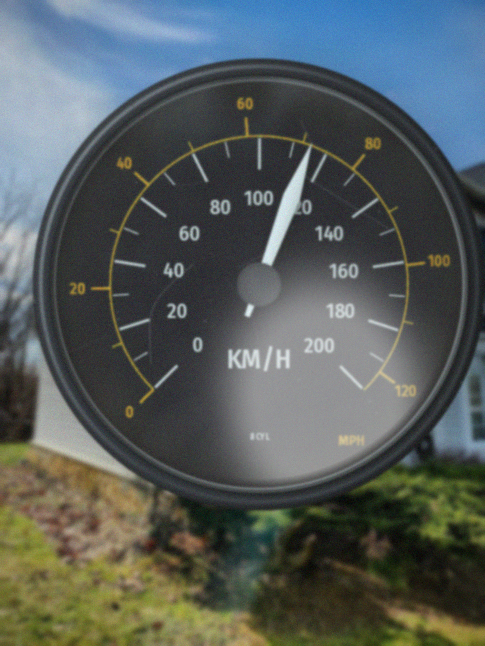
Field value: 115 (km/h)
